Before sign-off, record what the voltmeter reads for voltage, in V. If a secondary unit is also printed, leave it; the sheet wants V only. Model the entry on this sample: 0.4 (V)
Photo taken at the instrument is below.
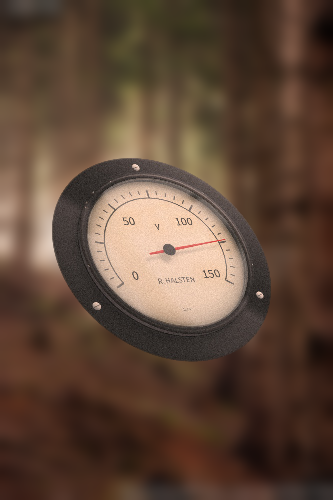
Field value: 125 (V)
